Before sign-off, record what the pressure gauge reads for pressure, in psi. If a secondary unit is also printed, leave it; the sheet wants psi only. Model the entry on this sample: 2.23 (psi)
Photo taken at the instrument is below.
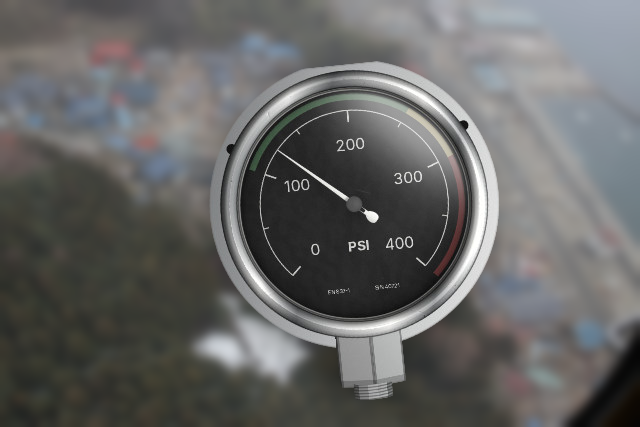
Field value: 125 (psi)
